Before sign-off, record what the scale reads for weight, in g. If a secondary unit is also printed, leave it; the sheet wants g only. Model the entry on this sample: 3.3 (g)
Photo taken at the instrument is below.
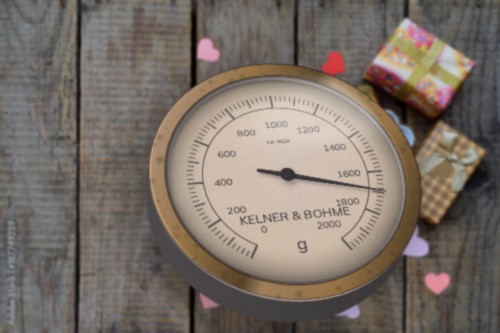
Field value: 1700 (g)
